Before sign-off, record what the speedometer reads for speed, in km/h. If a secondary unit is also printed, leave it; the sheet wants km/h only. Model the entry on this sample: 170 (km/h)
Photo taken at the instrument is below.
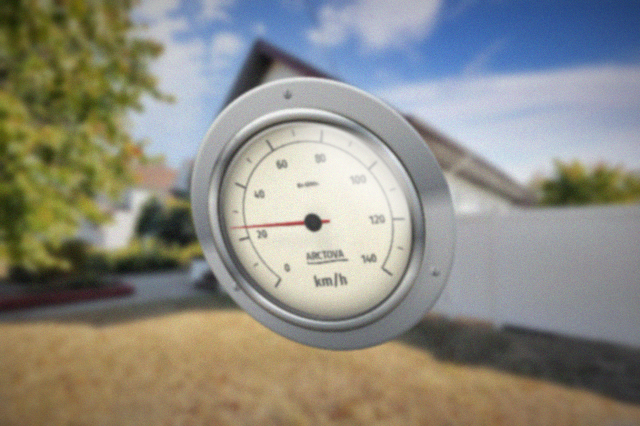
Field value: 25 (km/h)
